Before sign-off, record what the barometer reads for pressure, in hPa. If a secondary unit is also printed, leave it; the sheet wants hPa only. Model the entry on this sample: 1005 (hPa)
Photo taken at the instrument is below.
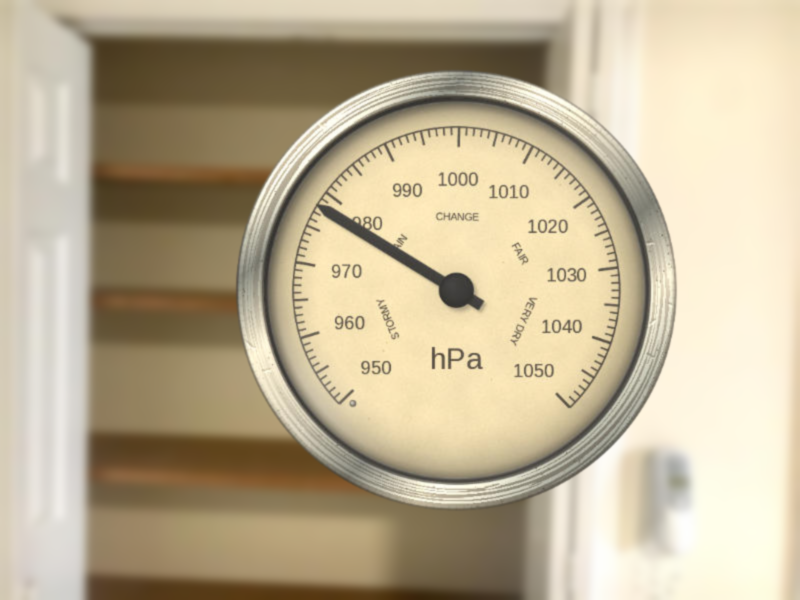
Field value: 978 (hPa)
